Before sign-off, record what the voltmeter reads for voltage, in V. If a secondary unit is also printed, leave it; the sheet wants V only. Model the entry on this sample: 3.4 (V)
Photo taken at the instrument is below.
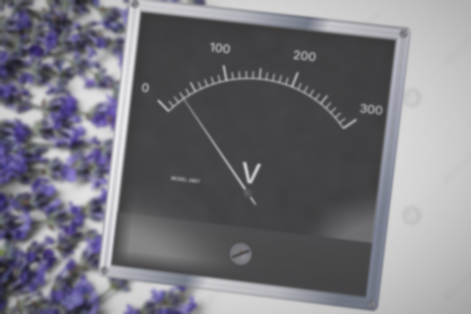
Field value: 30 (V)
